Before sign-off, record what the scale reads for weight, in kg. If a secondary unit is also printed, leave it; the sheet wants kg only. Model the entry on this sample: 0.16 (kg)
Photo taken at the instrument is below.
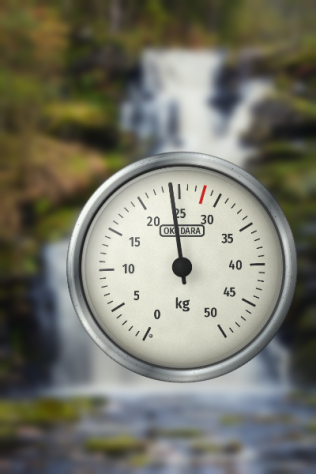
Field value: 24 (kg)
